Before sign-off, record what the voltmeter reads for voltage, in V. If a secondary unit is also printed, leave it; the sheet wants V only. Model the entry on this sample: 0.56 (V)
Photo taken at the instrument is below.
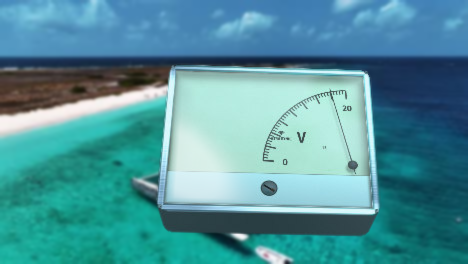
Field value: 17.5 (V)
